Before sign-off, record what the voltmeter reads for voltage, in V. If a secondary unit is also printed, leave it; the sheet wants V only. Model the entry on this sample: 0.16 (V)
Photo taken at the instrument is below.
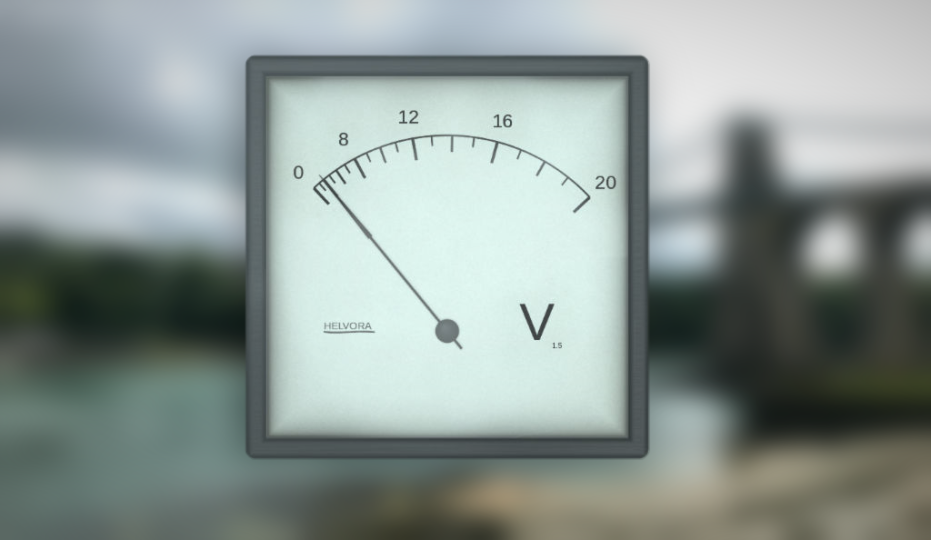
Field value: 4 (V)
